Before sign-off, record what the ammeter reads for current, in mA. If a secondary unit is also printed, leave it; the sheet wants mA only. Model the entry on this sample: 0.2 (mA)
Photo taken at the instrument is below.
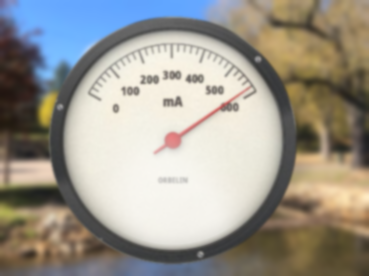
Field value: 580 (mA)
